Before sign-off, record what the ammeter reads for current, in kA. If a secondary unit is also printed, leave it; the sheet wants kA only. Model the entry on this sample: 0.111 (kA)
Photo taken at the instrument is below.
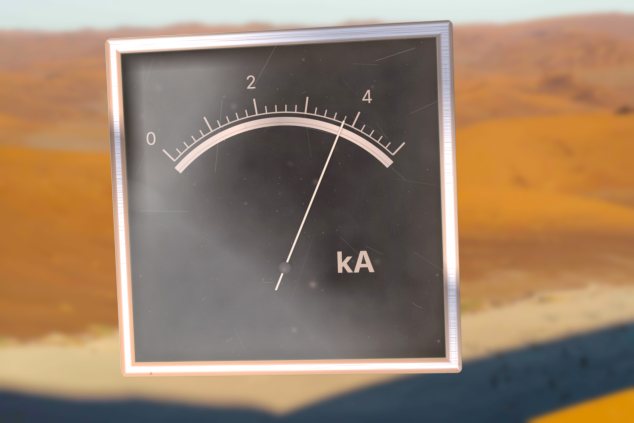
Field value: 3.8 (kA)
